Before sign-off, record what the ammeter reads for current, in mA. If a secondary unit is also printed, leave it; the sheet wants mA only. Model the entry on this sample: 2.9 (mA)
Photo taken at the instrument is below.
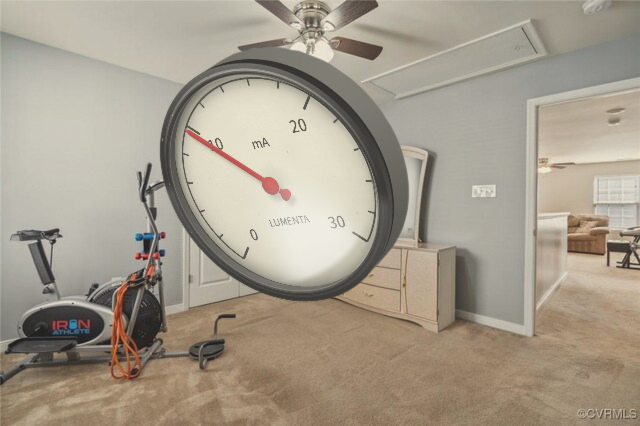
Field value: 10 (mA)
